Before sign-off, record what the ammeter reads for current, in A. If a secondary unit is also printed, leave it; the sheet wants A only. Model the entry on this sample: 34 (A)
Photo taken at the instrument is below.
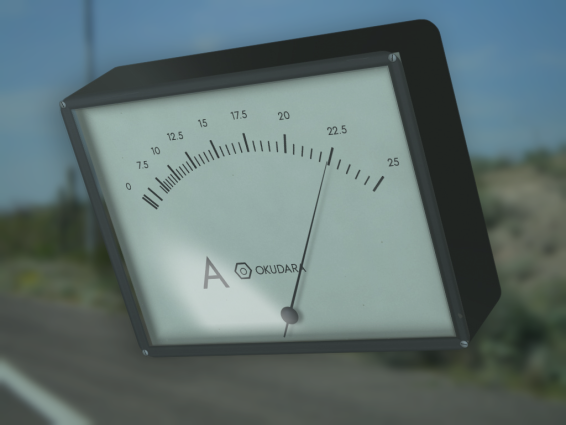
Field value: 22.5 (A)
